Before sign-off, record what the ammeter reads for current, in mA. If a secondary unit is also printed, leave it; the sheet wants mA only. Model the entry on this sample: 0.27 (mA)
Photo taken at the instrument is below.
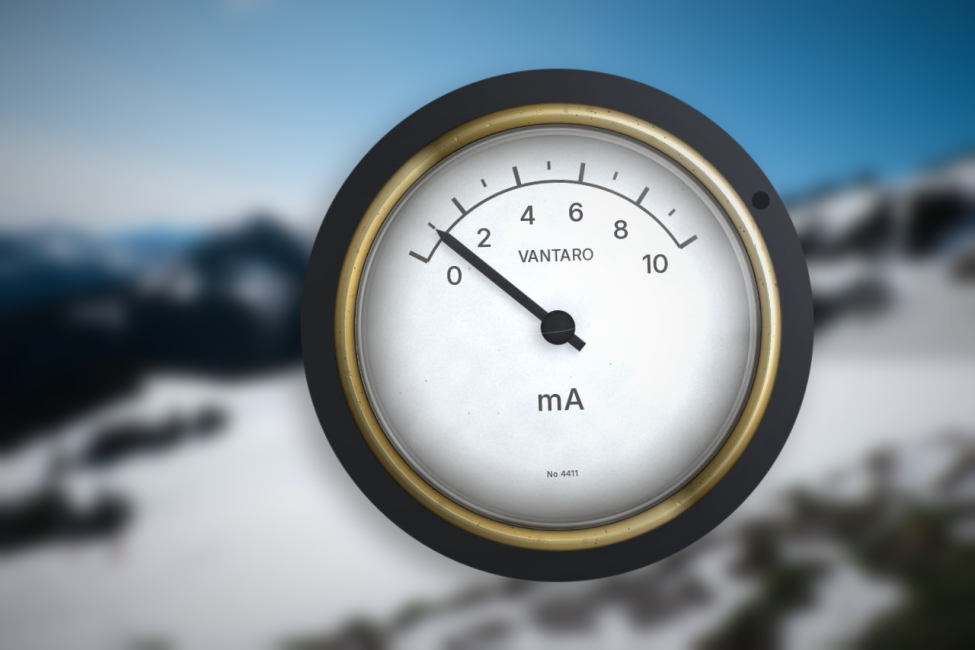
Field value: 1 (mA)
